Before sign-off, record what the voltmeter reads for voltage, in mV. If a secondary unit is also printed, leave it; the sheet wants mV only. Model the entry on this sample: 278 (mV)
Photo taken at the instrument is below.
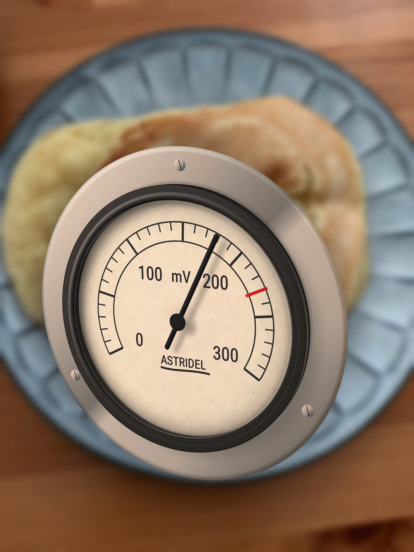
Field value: 180 (mV)
